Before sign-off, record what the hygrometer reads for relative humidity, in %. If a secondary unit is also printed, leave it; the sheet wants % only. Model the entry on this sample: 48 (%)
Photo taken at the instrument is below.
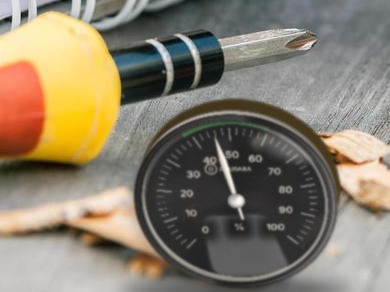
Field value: 46 (%)
